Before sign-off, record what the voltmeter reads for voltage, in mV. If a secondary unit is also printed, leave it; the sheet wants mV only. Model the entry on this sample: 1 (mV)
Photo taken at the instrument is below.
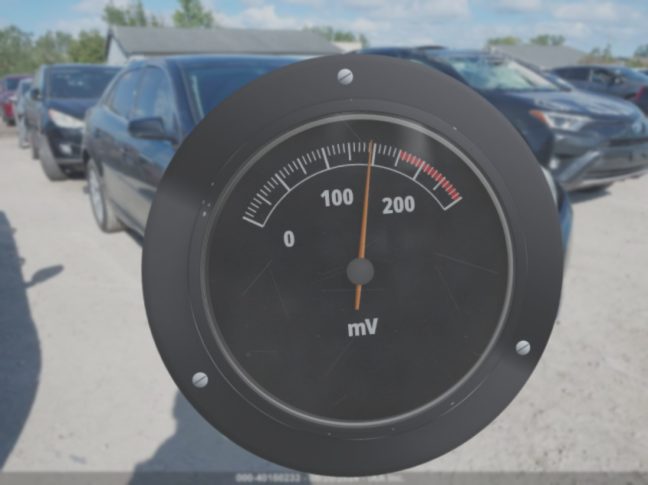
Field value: 145 (mV)
